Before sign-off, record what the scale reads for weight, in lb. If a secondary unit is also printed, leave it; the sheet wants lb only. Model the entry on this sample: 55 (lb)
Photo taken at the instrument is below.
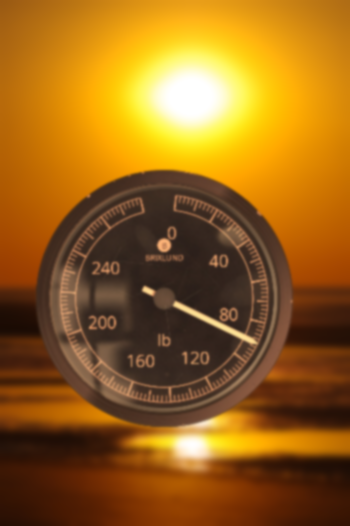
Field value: 90 (lb)
